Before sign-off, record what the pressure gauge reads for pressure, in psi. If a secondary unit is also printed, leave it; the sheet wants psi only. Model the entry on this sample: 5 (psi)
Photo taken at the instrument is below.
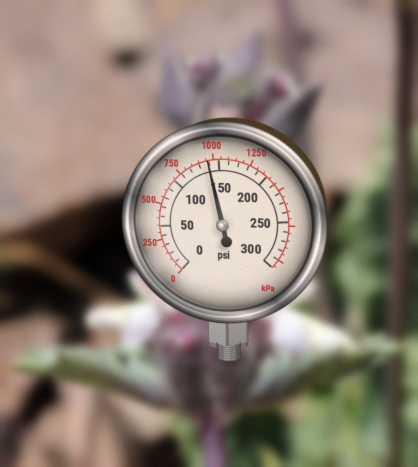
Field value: 140 (psi)
